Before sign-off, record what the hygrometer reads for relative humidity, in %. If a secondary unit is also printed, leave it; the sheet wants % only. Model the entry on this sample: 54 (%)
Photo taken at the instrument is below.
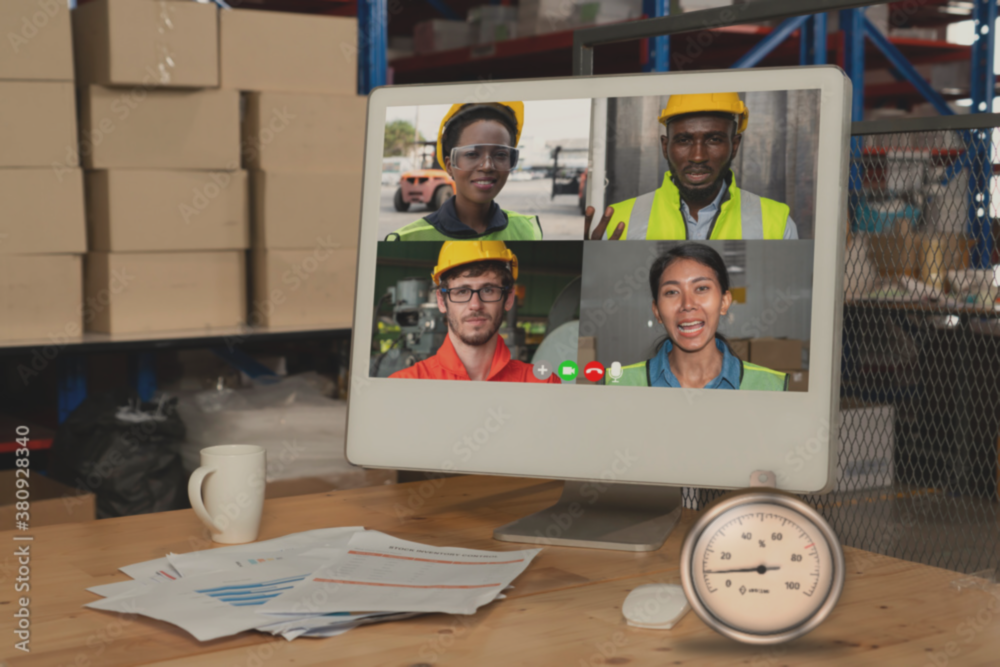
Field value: 10 (%)
